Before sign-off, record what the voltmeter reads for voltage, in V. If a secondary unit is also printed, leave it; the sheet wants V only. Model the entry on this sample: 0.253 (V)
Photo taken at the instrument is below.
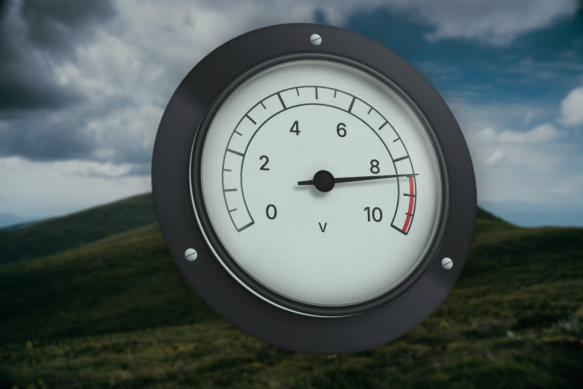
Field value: 8.5 (V)
